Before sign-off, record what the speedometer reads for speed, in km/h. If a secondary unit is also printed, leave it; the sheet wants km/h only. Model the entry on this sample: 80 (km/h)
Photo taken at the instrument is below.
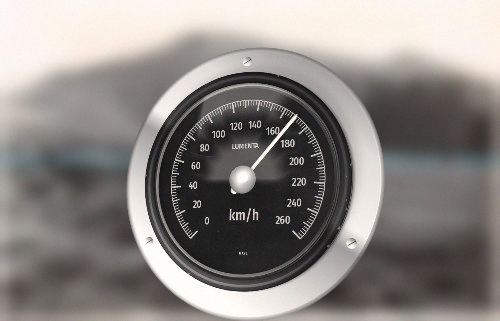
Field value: 170 (km/h)
